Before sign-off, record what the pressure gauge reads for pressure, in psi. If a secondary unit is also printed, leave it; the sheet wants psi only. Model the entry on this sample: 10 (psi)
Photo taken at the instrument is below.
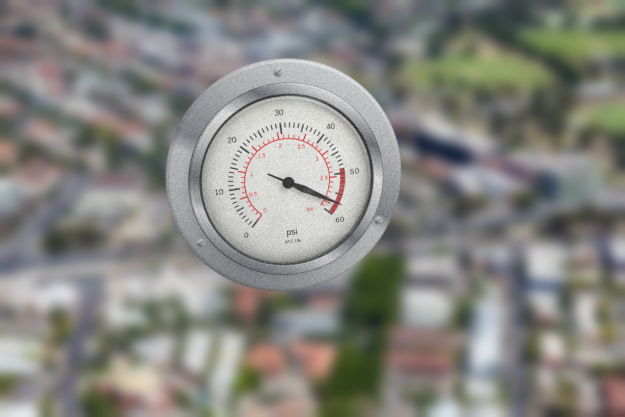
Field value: 57 (psi)
